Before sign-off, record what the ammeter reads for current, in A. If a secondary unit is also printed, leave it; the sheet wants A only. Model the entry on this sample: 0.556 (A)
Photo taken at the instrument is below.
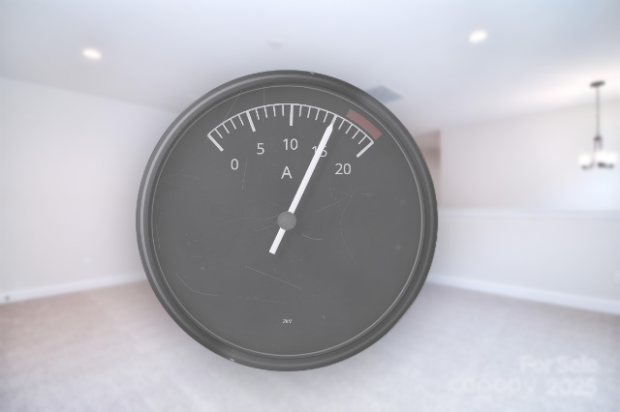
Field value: 15 (A)
